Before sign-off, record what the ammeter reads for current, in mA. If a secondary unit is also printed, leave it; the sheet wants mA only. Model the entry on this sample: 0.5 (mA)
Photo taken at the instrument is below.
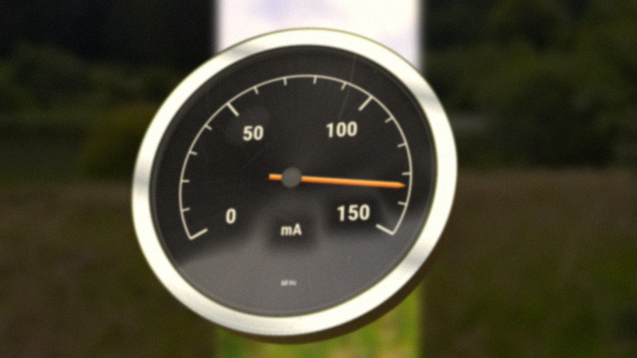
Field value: 135 (mA)
